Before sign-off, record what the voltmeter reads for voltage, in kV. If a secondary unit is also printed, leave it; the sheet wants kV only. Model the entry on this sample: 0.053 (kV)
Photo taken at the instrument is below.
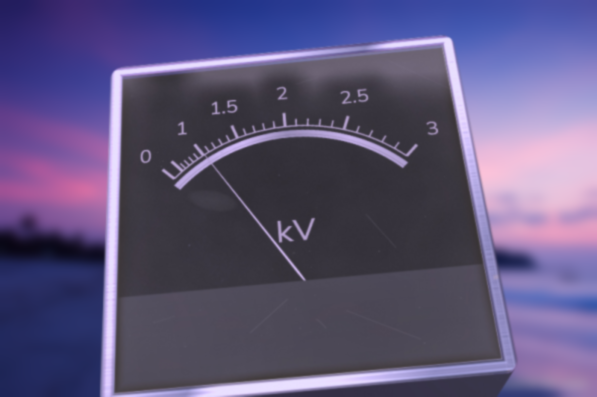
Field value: 1 (kV)
